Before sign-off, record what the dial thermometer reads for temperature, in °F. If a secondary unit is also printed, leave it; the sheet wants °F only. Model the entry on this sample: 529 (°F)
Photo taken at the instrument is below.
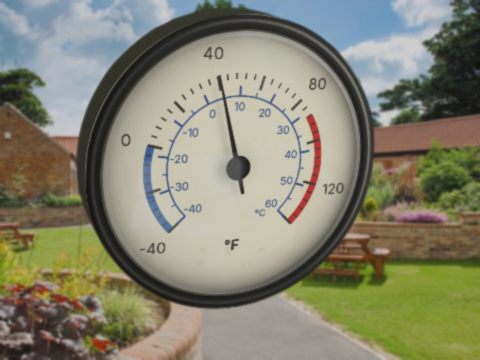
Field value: 40 (°F)
